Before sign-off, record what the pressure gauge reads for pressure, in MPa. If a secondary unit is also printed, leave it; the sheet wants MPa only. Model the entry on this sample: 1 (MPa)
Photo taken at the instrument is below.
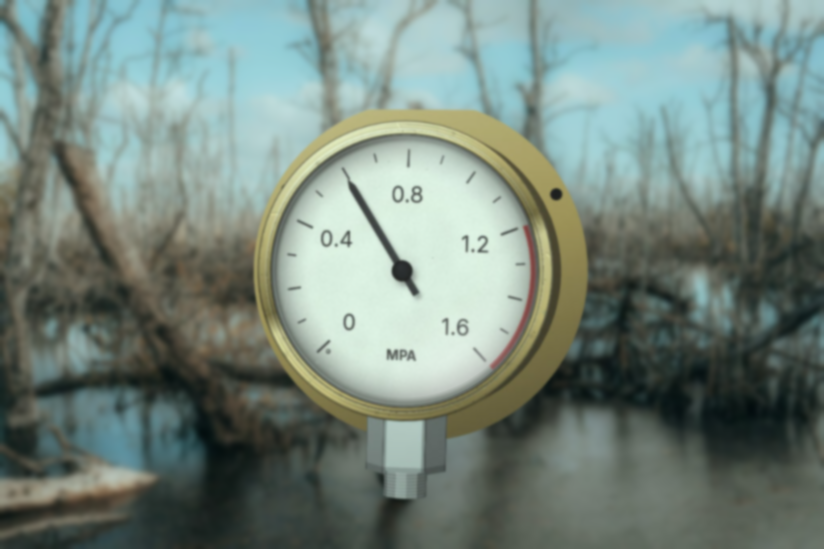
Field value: 0.6 (MPa)
